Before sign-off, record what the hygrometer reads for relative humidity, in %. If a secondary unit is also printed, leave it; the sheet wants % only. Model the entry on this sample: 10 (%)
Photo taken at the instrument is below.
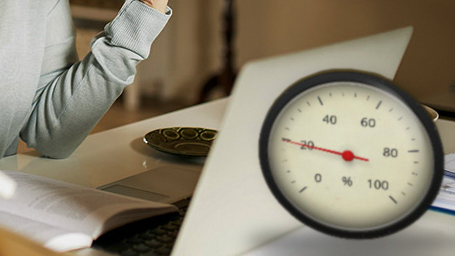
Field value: 20 (%)
